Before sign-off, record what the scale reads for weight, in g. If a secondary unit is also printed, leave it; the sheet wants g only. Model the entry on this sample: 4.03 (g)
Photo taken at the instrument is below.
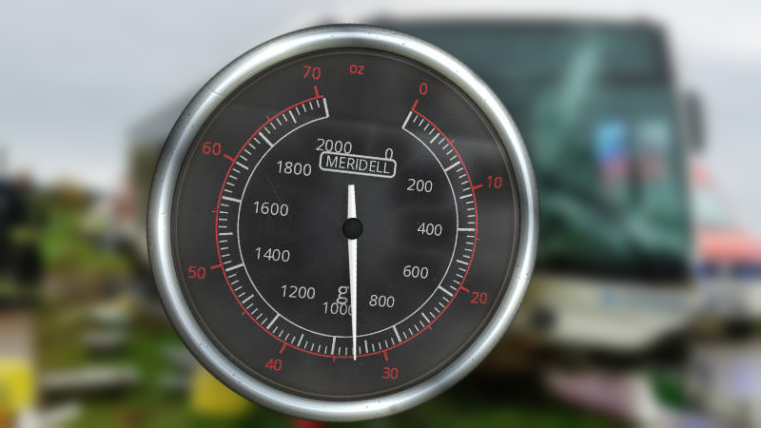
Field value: 940 (g)
